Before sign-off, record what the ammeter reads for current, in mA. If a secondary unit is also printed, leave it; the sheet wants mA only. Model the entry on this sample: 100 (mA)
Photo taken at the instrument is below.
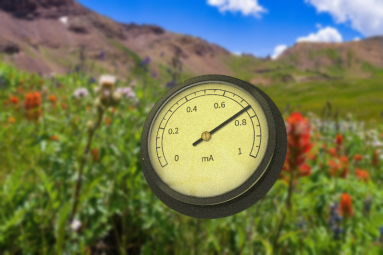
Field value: 0.75 (mA)
